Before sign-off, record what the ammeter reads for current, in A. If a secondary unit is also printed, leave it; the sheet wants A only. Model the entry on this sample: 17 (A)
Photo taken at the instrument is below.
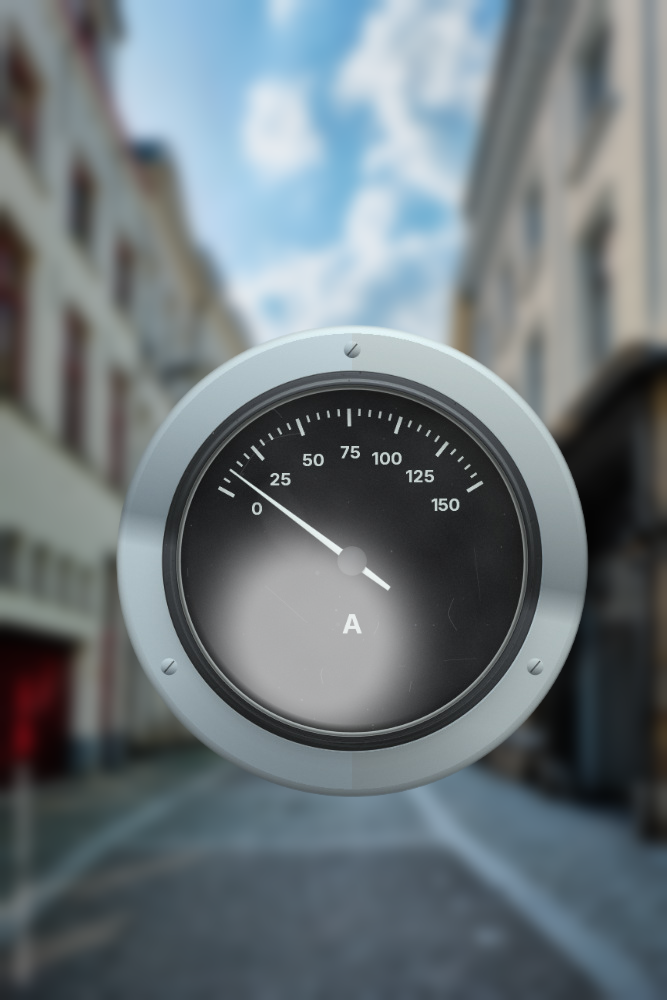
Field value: 10 (A)
